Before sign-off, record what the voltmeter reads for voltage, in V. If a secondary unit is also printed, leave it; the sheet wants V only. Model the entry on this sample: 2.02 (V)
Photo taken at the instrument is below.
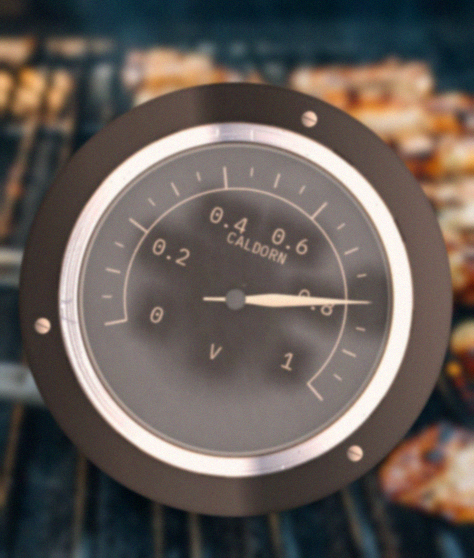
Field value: 0.8 (V)
